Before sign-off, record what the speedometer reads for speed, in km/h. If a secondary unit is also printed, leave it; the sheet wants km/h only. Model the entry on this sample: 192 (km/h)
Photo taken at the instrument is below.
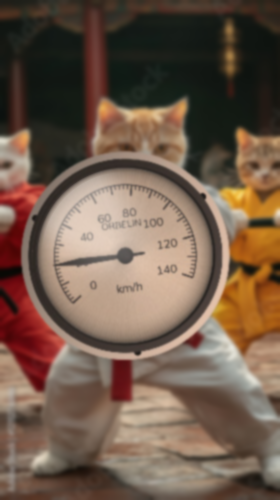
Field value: 20 (km/h)
